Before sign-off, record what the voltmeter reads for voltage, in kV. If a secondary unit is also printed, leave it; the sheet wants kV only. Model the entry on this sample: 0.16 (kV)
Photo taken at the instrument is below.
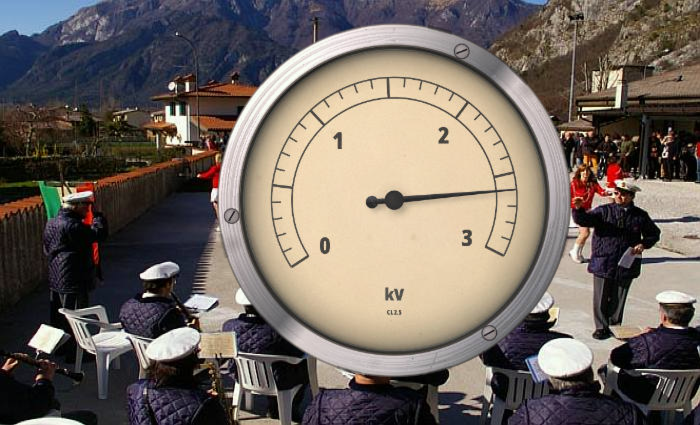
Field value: 2.6 (kV)
